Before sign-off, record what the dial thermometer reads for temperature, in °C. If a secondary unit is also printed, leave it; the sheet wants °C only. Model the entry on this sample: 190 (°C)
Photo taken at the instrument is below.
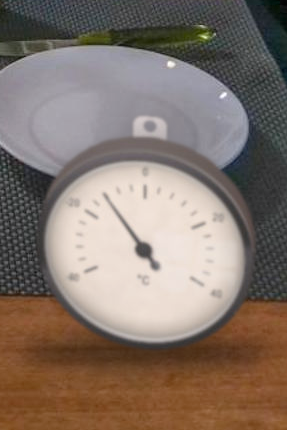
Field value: -12 (°C)
